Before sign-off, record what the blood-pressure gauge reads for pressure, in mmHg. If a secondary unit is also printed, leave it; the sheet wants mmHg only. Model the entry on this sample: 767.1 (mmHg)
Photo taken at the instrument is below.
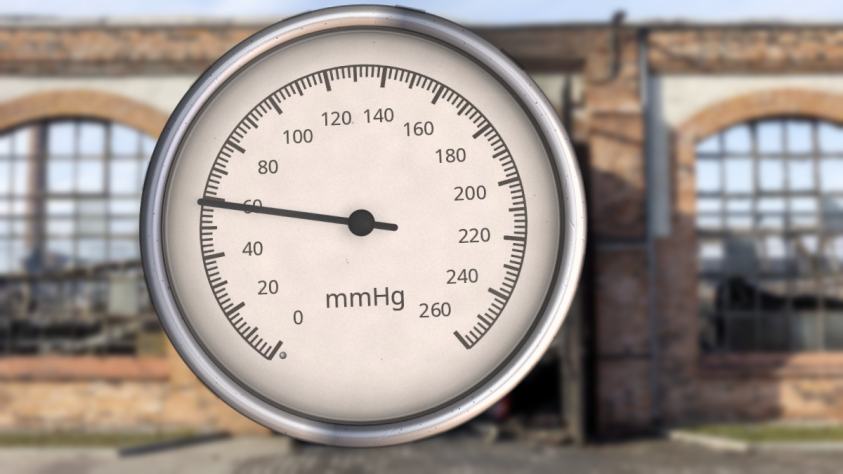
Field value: 58 (mmHg)
